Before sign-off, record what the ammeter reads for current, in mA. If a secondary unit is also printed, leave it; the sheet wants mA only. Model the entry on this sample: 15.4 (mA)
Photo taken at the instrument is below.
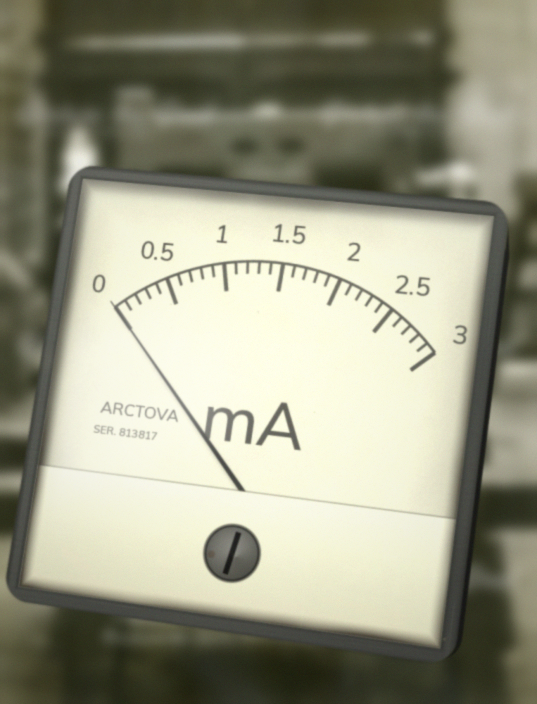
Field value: 0 (mA)
